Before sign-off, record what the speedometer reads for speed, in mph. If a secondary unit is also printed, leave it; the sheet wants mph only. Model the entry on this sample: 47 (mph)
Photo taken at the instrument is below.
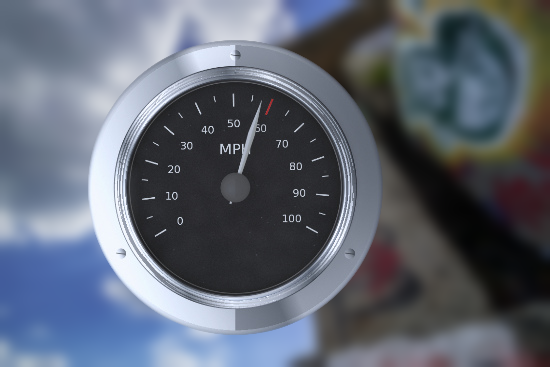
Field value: 57.5 (mph)
